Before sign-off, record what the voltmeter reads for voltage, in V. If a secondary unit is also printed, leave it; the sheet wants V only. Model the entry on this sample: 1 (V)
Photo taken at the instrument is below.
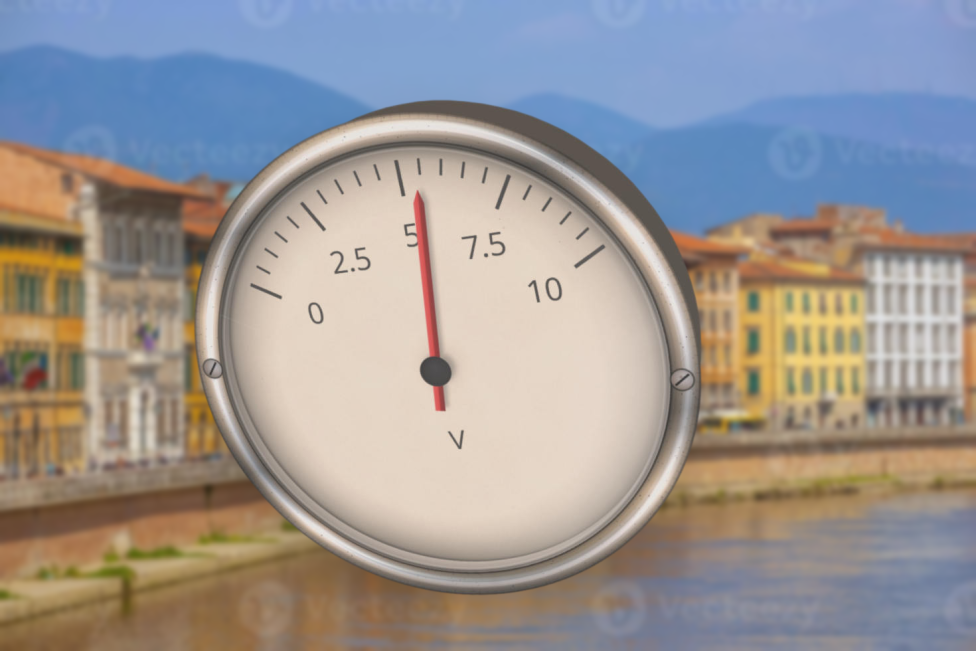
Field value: 5.5 (V)
